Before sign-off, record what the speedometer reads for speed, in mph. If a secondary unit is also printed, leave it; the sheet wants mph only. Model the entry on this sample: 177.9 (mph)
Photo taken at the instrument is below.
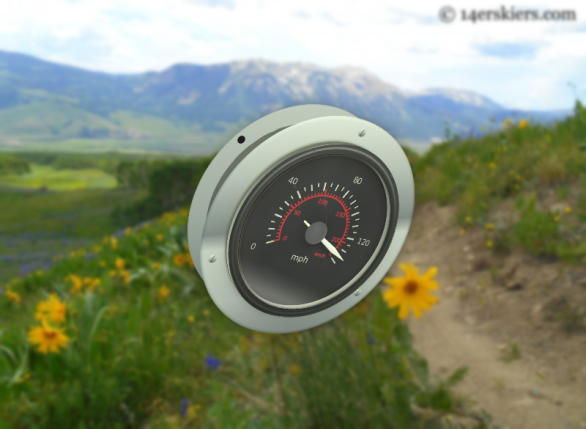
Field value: 135 (mph)
